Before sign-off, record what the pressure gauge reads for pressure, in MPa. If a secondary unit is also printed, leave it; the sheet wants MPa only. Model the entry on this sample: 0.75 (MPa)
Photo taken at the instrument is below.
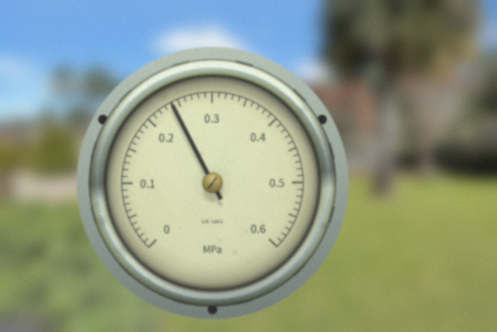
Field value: 0.24 (MPa)
